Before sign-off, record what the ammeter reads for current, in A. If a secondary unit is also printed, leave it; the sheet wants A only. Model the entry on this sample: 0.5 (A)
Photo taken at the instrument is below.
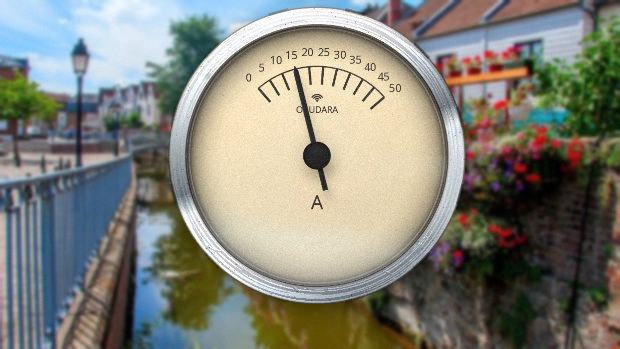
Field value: 15 (A)
